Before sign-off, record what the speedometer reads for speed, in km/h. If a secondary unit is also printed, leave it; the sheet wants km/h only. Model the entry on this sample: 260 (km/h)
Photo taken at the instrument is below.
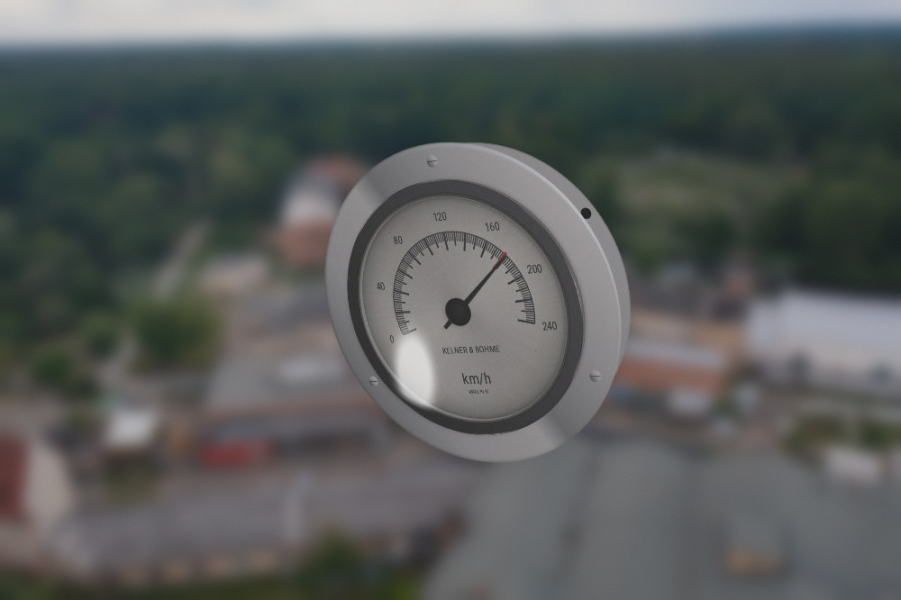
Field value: 180 (km/h)
